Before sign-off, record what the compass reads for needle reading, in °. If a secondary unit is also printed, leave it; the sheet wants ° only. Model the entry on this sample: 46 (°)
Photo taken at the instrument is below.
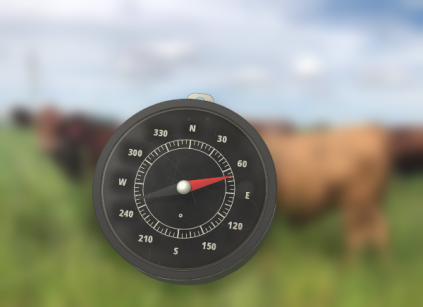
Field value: 70 (°)
